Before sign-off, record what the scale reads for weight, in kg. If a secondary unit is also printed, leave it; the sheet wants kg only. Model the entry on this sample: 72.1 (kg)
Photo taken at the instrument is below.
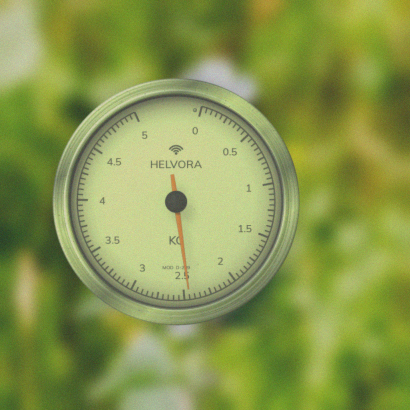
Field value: 2.45 (kg)
